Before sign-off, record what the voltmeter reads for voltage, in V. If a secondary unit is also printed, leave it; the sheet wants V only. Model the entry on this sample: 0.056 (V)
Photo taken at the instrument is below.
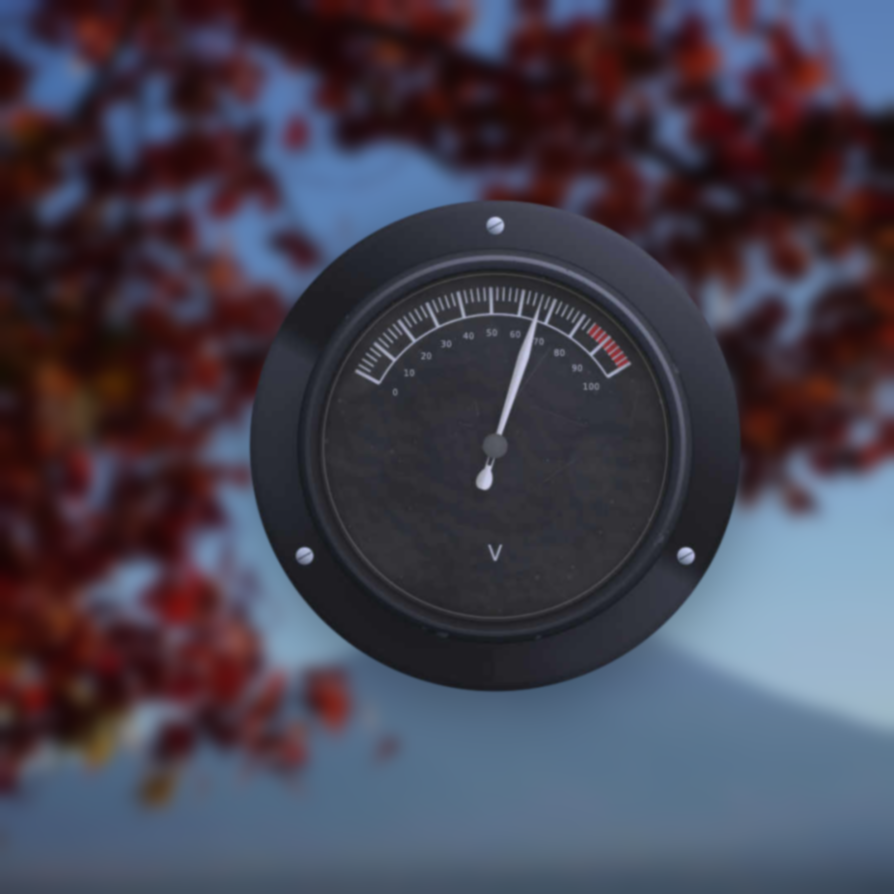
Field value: 66 (V)
